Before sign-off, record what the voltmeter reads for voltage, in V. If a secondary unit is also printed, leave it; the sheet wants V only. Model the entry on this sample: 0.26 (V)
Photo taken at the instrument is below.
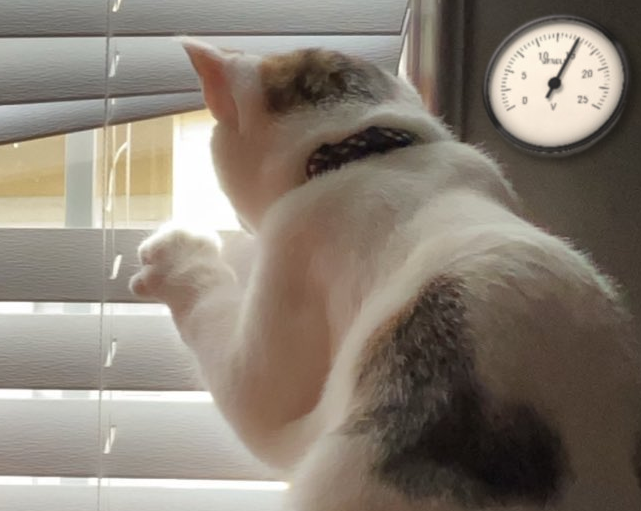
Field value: 15 (V)
